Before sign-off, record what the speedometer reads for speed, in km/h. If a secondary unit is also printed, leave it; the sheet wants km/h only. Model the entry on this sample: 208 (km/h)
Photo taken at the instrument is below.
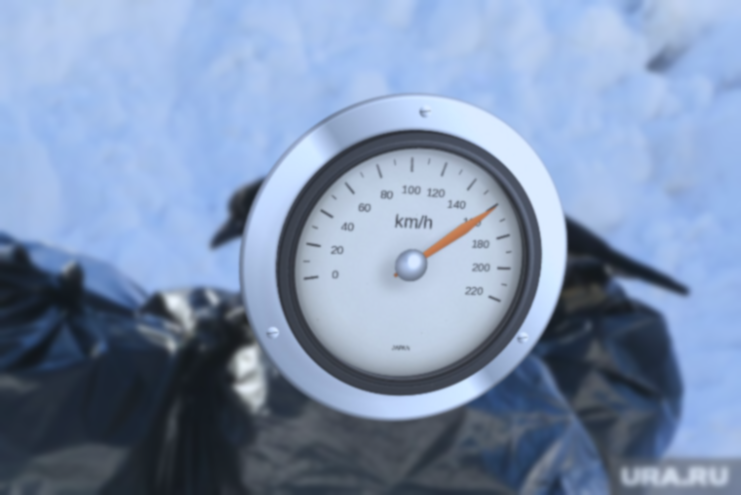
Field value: 160 (km/h)
